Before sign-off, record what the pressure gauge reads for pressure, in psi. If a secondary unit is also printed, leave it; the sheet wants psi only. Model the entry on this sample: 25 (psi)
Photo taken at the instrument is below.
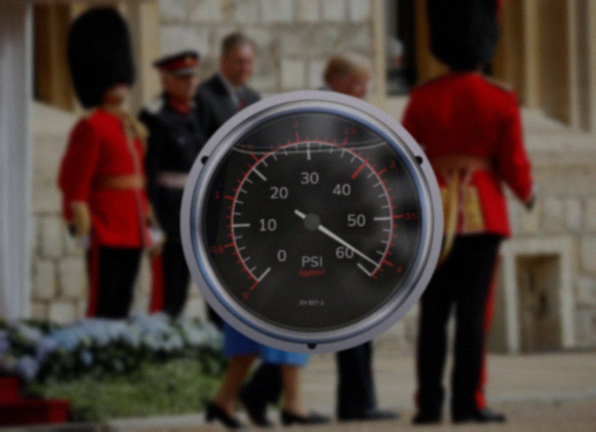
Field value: 58 (psi)
